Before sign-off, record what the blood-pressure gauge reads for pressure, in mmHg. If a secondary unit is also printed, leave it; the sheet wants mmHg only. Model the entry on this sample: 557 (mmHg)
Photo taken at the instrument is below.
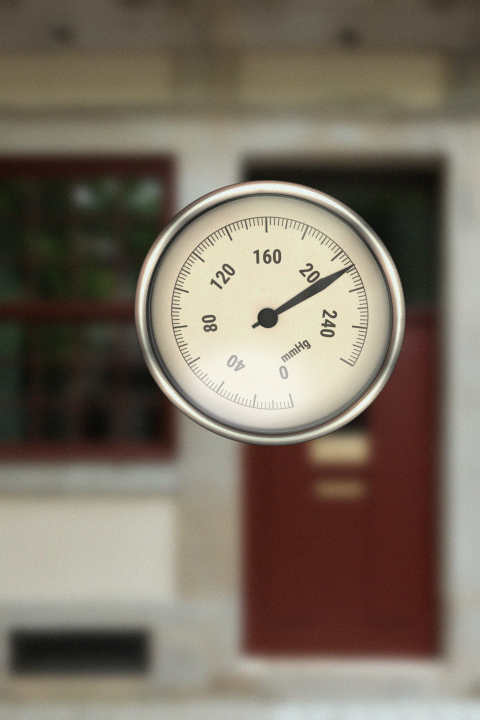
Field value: 208 (mmHg)
